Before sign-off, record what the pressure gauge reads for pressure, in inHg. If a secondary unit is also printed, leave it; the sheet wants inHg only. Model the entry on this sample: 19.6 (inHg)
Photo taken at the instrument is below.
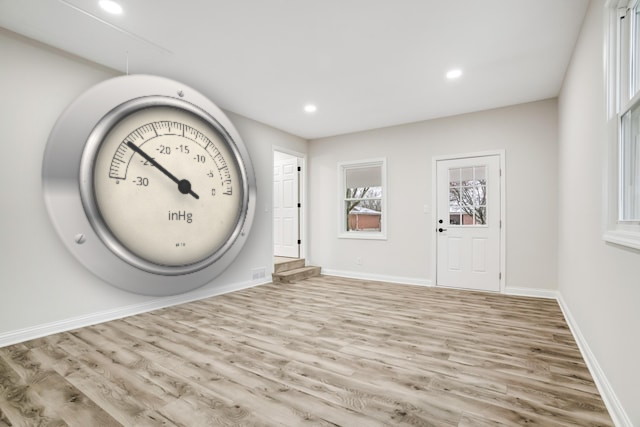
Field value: -25 (inHg)
